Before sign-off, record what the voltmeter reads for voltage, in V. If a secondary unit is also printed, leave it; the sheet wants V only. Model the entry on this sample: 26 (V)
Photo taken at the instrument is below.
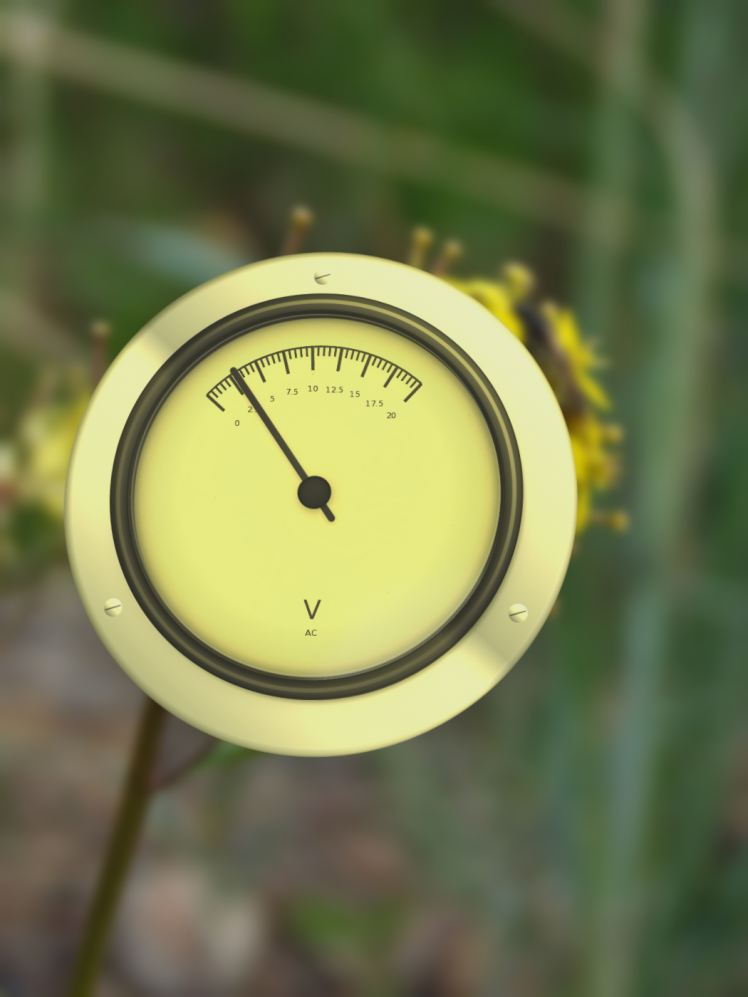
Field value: 3 (V)
